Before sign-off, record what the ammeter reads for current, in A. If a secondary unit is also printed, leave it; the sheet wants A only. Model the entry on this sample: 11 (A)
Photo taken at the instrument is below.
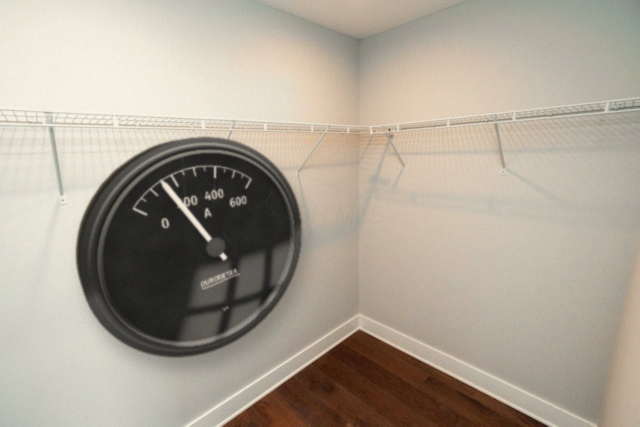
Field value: 150 (A)
